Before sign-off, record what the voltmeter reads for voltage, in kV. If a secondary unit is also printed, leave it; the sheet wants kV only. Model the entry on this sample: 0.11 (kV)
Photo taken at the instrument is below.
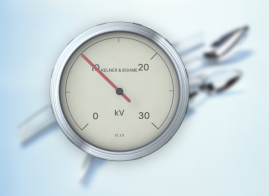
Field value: 10 (kV)
